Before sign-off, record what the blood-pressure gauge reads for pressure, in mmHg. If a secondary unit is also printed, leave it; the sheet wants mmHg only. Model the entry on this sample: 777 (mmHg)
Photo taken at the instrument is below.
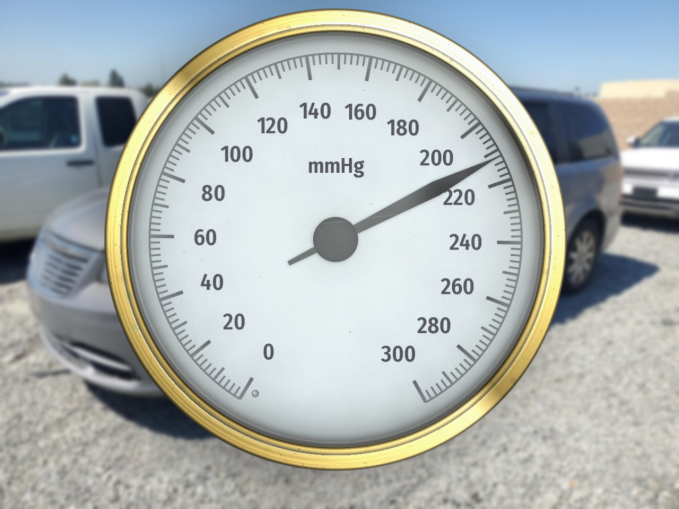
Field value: 212 (mmHg)
